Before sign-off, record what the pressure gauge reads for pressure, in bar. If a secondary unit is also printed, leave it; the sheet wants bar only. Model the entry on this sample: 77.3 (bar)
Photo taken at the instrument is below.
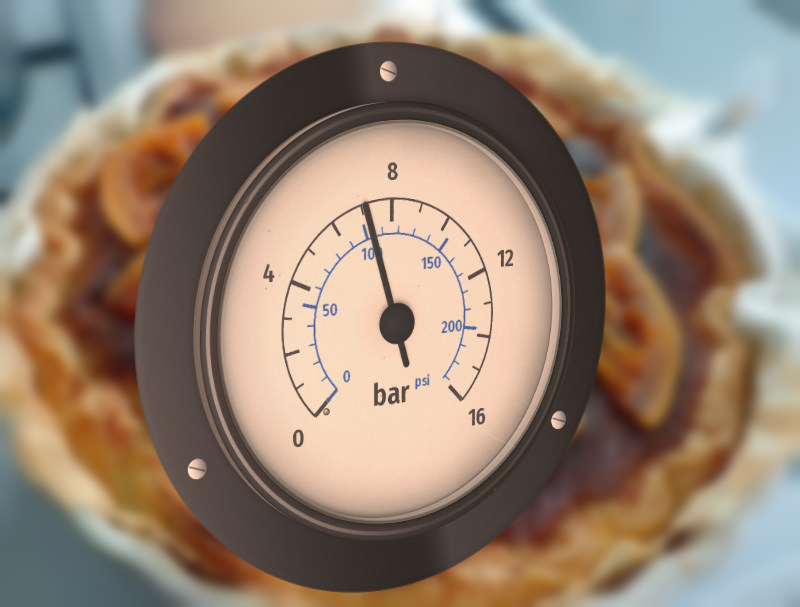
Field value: 7 (bar)
